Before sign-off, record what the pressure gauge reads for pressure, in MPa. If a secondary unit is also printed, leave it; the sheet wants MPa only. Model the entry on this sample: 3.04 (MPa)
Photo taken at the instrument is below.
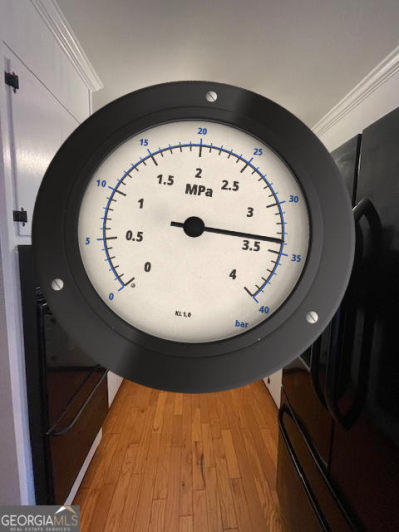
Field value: 3.4 (MPa)
